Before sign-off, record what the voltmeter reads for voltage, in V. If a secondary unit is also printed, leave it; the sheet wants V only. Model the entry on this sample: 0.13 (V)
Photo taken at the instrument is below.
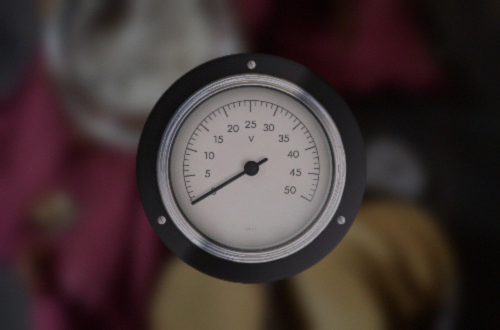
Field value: 0 (V)
